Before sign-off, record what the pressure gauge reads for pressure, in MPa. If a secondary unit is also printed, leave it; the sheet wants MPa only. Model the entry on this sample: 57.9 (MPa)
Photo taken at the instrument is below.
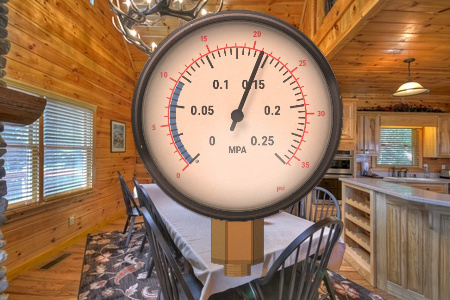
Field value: 0.145 (MPa)
